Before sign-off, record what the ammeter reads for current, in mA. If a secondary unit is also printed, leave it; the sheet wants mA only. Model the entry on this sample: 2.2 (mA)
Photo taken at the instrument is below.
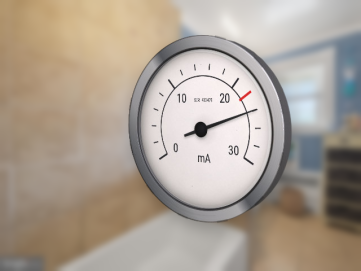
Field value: 24 (mA)
